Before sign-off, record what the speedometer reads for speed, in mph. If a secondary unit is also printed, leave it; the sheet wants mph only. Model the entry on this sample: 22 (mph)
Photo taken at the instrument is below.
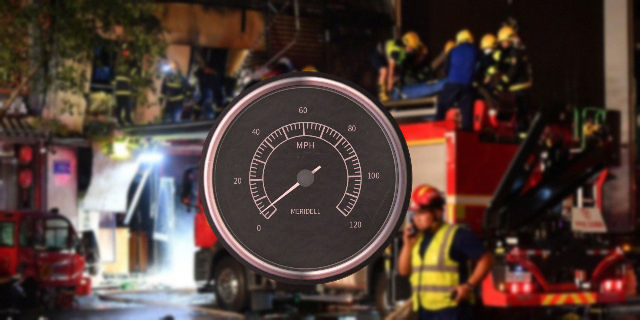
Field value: 4 (mph)
